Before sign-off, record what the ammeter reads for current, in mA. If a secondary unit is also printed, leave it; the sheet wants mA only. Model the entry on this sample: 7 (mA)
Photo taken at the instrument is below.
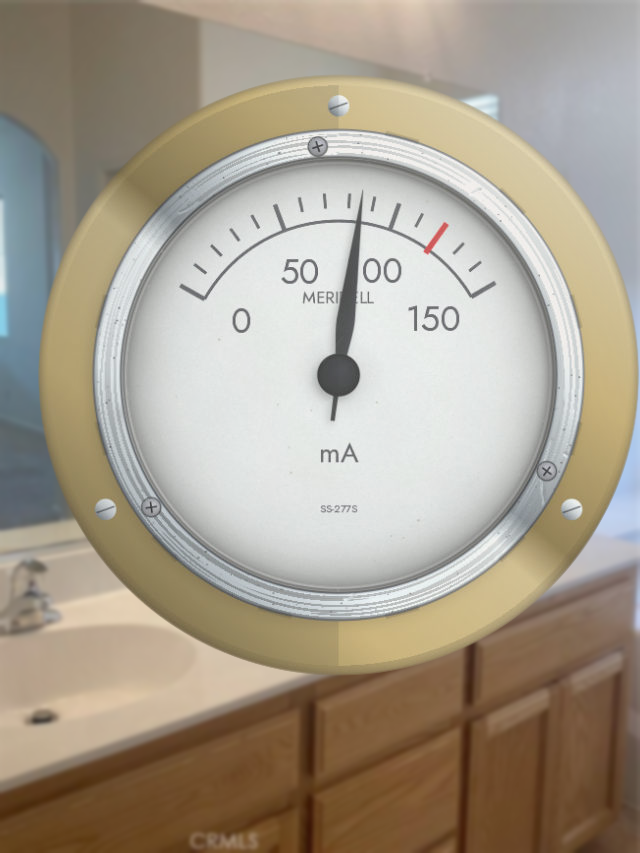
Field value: 85 (mA)
